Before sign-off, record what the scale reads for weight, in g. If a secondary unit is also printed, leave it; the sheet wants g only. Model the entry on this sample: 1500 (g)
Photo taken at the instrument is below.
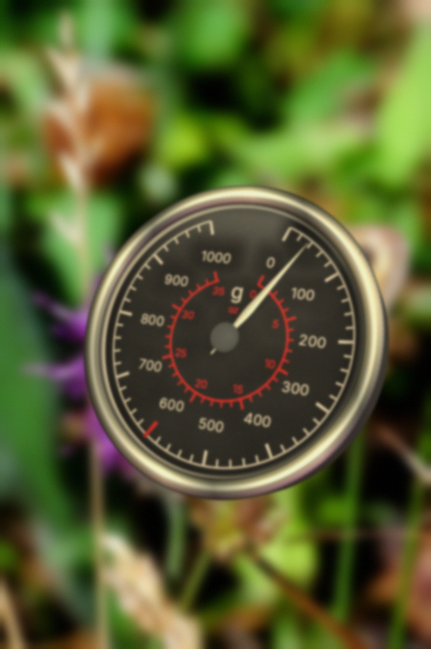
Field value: 40 (g)
